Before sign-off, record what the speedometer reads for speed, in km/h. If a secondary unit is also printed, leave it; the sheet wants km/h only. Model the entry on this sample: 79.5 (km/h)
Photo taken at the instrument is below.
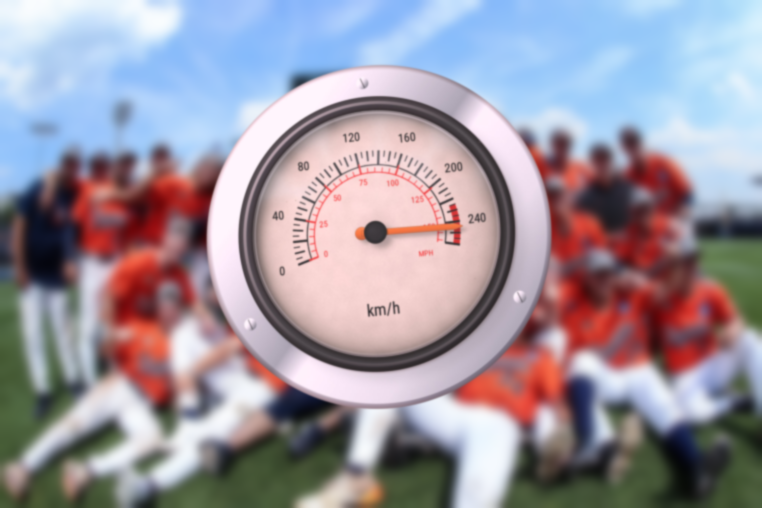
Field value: 245 (km/h)
